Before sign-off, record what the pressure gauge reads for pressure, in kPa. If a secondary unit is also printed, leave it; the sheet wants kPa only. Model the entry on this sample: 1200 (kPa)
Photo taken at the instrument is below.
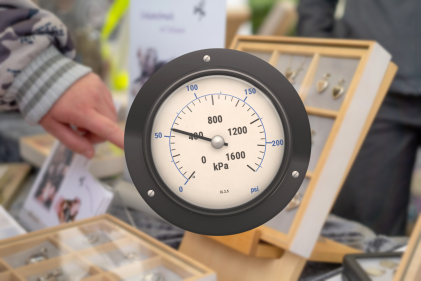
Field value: 400 (kPa)
